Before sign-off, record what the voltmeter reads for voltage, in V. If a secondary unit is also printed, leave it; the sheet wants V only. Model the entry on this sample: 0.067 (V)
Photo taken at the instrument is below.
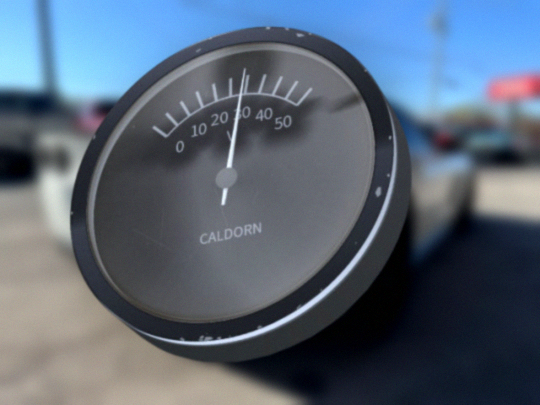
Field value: 30 (V)
